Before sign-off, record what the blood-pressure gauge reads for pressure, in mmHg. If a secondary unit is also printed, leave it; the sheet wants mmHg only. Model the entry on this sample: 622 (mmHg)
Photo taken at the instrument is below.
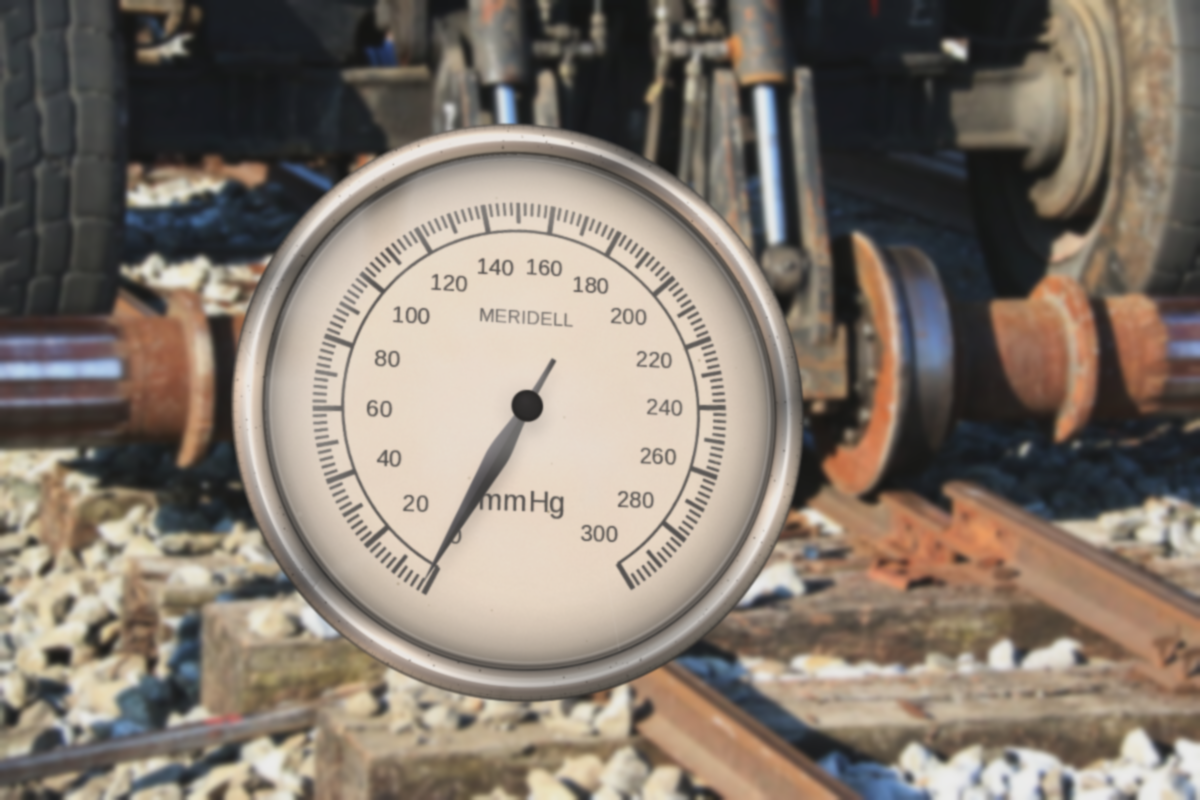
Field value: 2 (mmHg)
